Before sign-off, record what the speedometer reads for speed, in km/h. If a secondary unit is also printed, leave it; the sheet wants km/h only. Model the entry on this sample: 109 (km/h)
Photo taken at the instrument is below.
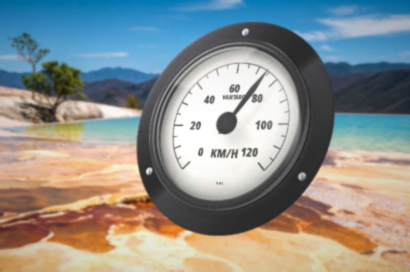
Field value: 75 (km/h)
